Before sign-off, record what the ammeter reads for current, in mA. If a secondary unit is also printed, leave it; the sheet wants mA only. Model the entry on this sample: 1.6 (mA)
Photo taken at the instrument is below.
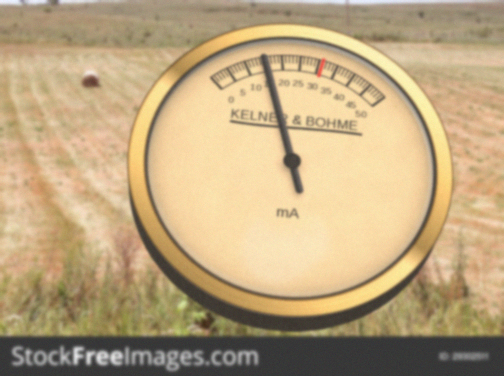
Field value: 15 (mA)
